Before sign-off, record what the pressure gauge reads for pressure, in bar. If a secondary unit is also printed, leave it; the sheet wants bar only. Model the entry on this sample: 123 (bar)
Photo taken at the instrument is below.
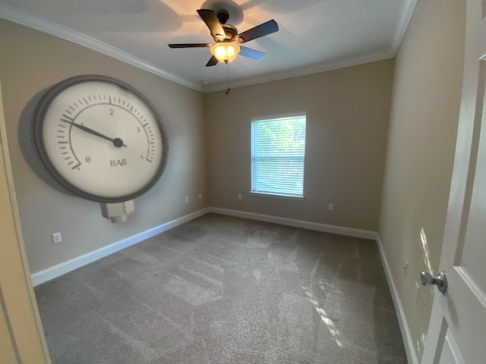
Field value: 0.9 (bar)
